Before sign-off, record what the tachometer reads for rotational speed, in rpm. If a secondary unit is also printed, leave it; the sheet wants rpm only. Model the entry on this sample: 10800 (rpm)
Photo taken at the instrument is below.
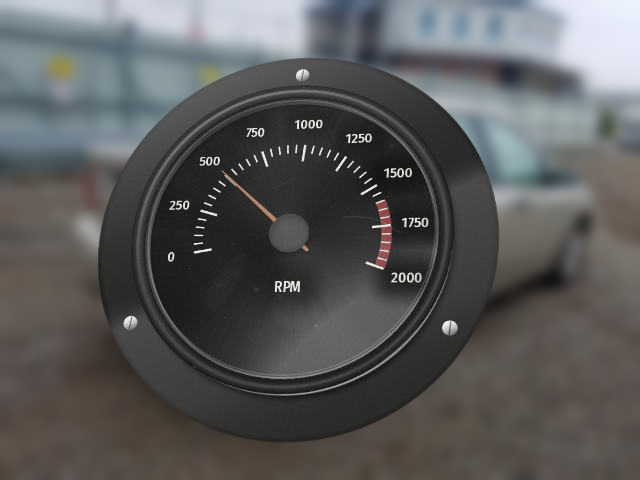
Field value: 500 (rpm)
